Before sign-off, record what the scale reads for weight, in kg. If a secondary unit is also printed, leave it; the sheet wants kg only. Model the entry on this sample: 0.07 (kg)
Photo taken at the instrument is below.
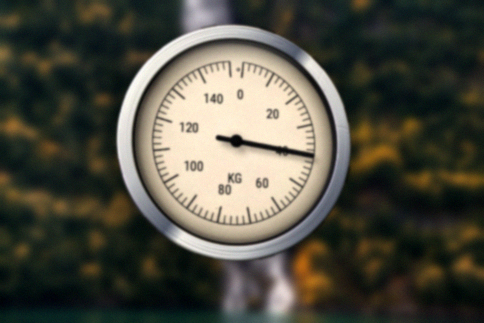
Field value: 40 (kg)
